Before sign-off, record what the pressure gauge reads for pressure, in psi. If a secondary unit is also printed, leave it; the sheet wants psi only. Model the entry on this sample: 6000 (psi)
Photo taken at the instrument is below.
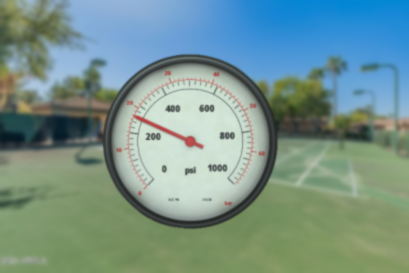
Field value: 260 (psi)
